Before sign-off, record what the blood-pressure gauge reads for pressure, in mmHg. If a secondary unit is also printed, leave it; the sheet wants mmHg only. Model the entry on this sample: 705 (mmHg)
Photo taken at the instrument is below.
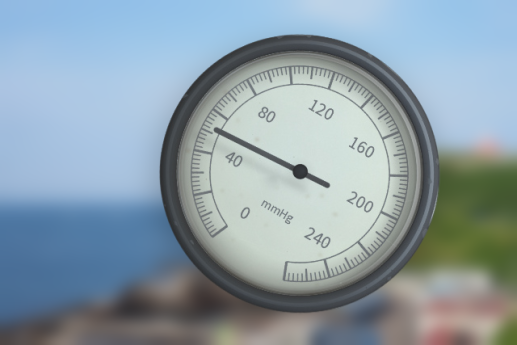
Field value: 52 (mmHg)
